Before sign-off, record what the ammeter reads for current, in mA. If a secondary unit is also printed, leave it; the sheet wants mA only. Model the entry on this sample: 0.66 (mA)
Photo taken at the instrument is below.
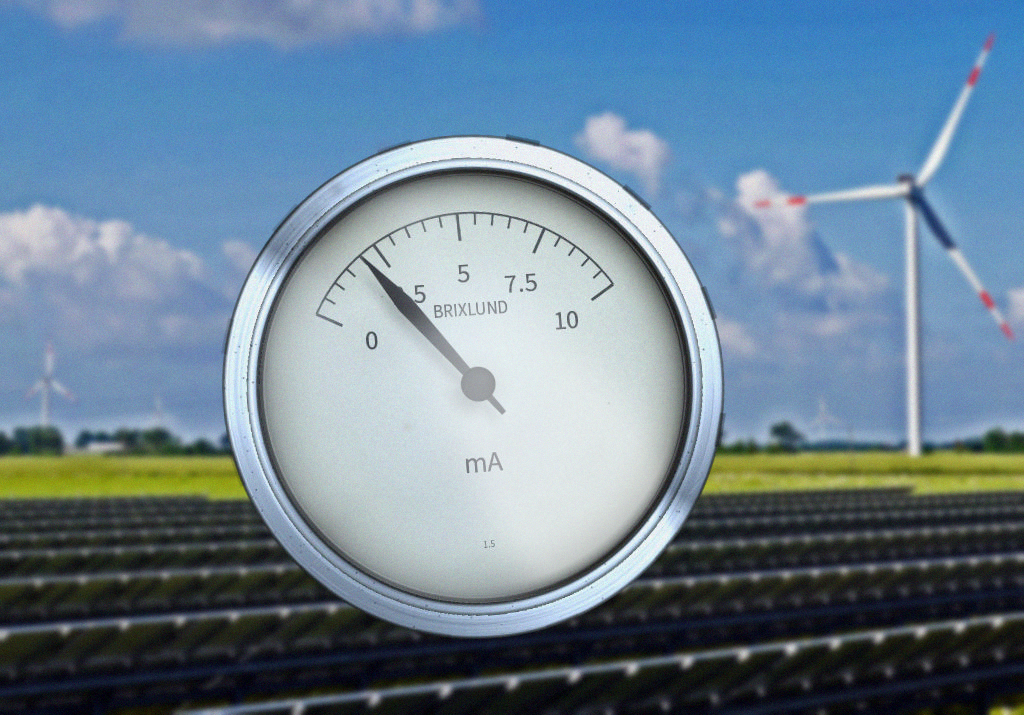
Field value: 2 (mA)
